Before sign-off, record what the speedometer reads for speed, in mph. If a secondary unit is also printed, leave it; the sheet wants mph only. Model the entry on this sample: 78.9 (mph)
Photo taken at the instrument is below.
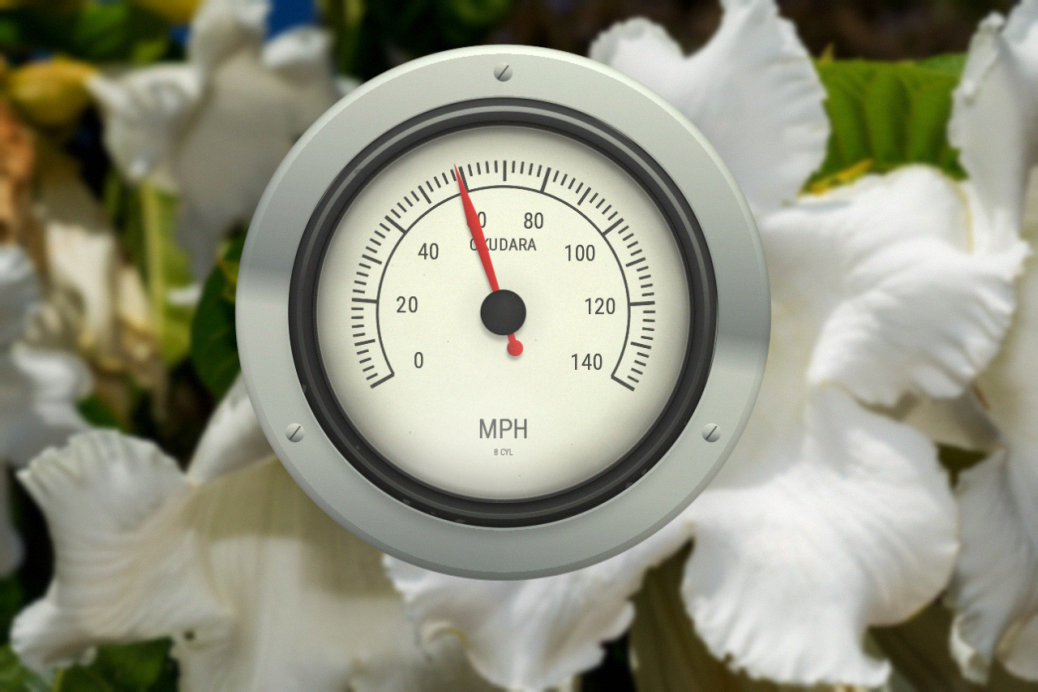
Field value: 59 (mph)
